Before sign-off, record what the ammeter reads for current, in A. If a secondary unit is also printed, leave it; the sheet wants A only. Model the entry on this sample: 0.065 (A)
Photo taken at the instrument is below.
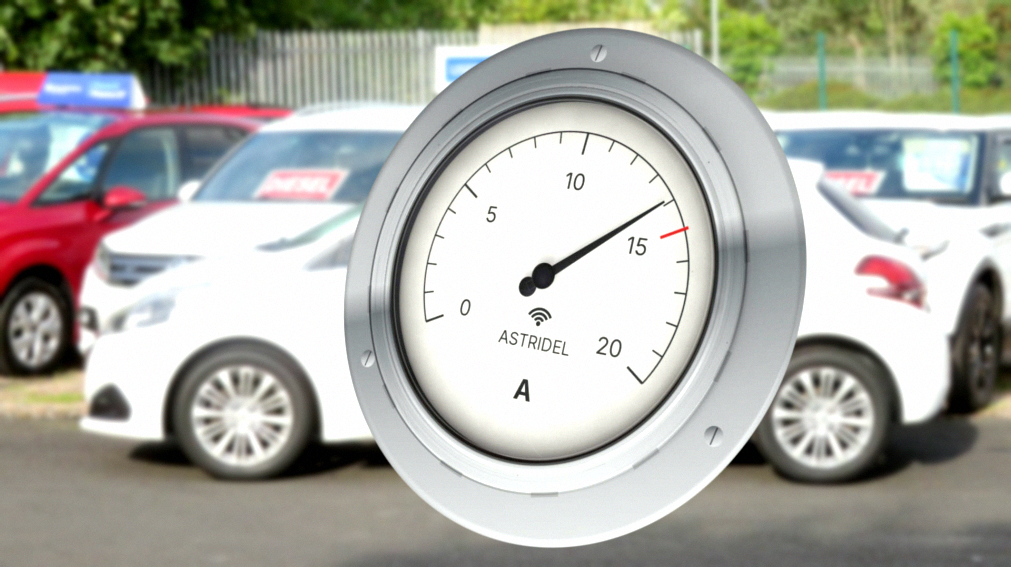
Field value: 14 (A)
